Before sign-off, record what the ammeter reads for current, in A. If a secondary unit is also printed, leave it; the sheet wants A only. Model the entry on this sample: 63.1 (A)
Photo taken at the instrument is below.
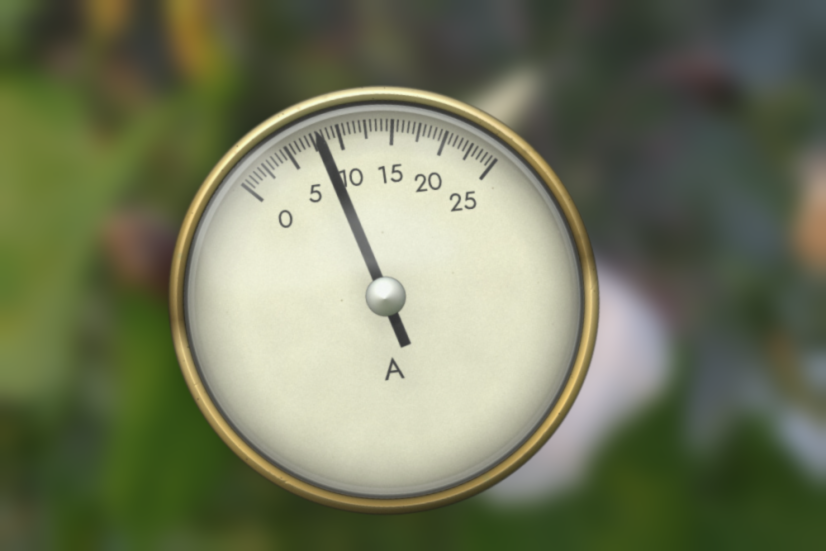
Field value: 8 (A)
